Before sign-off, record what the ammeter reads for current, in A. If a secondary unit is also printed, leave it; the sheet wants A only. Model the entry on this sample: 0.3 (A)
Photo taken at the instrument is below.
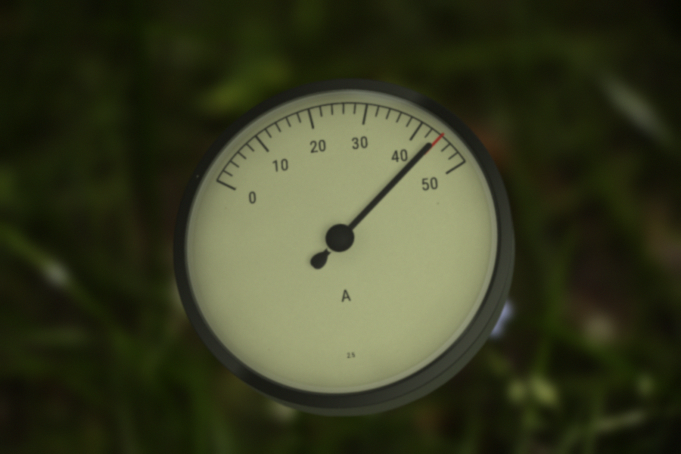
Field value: 44 (A)
